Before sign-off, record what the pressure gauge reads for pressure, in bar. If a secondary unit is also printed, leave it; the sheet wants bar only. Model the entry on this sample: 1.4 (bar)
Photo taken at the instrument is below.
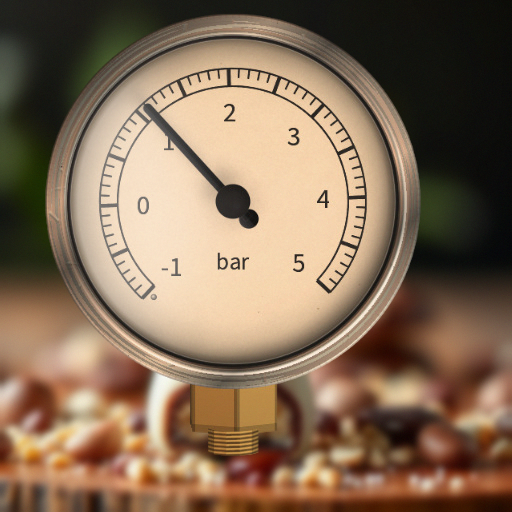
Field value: 1.1 (bar)
